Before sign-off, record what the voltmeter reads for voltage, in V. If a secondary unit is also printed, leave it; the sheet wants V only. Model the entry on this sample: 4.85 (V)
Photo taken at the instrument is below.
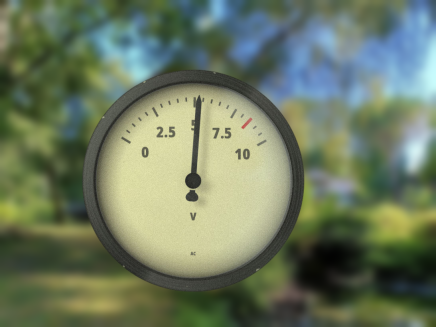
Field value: 5.25 (V)
